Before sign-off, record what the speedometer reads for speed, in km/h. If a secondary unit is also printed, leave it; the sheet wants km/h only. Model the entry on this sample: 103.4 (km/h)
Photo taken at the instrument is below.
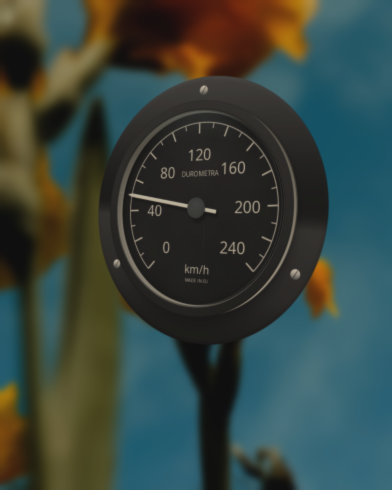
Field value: 50 (km/h)
